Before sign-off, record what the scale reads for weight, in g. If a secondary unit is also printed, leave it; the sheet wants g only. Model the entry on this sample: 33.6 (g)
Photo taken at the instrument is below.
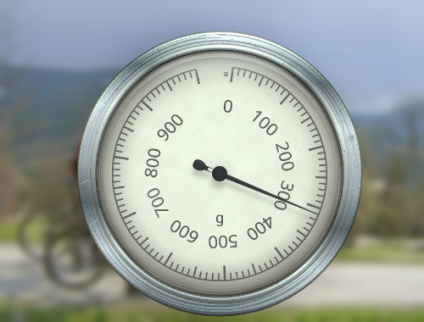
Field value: 310 (g)
